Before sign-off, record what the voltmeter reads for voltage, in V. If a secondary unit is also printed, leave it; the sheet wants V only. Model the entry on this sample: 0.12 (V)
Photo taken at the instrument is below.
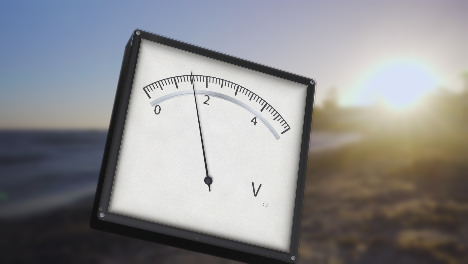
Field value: 1.5 (V)
